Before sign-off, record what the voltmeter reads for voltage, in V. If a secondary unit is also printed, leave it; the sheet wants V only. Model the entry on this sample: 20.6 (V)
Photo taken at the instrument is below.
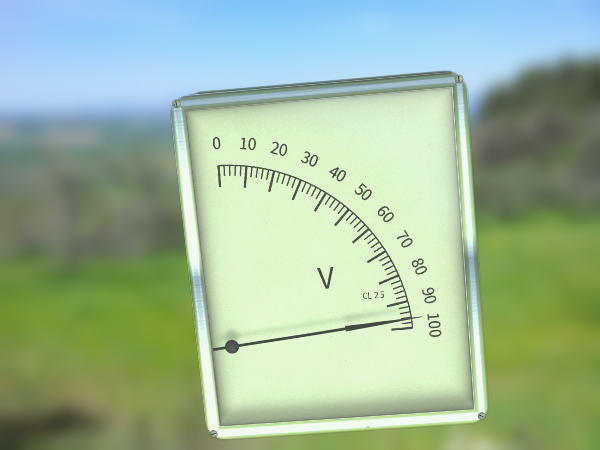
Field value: 96 (V)
